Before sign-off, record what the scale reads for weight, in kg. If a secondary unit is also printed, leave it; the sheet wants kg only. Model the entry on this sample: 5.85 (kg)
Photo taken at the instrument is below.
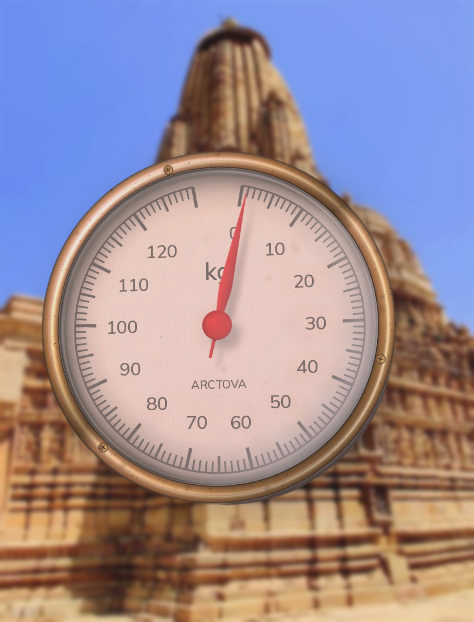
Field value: 1 (kg)
